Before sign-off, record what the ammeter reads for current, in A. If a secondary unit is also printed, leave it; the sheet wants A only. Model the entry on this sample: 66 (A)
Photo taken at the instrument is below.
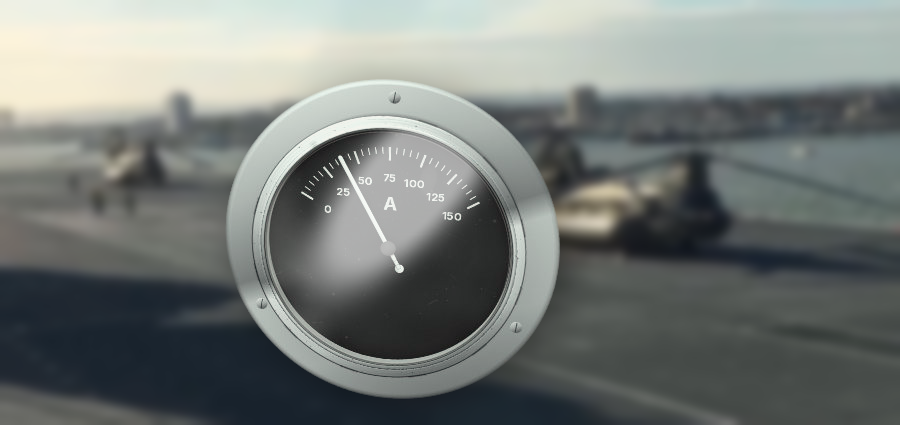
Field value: 40 (A)
